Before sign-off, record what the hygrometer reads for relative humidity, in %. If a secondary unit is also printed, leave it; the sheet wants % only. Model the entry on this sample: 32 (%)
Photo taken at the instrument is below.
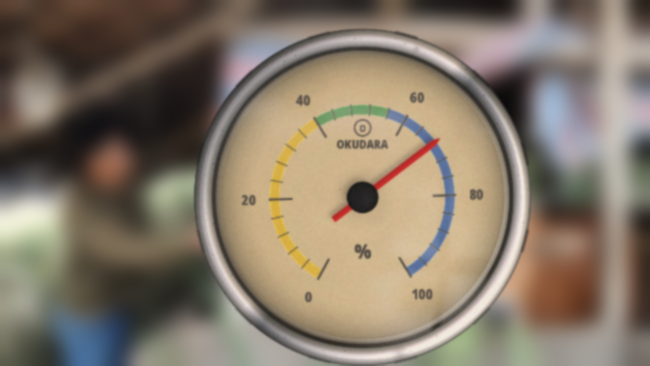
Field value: 68 (%)
